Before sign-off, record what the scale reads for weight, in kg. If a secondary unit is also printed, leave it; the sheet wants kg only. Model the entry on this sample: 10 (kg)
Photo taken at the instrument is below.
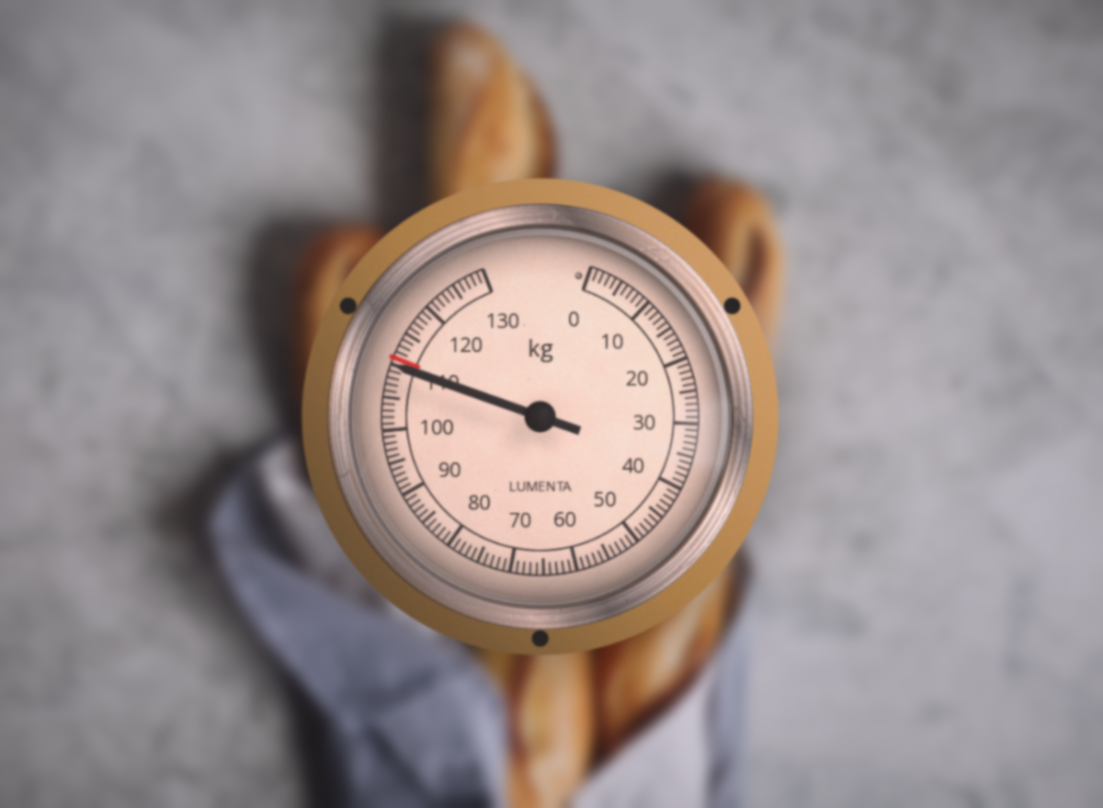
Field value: 110 (kg)
